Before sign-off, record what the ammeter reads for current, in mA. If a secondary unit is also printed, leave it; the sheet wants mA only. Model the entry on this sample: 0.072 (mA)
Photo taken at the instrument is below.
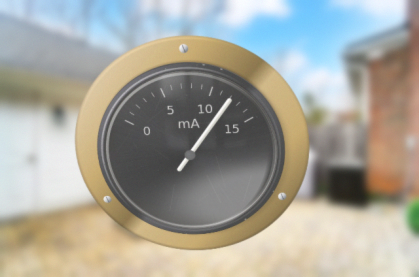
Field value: 12 (mA)
